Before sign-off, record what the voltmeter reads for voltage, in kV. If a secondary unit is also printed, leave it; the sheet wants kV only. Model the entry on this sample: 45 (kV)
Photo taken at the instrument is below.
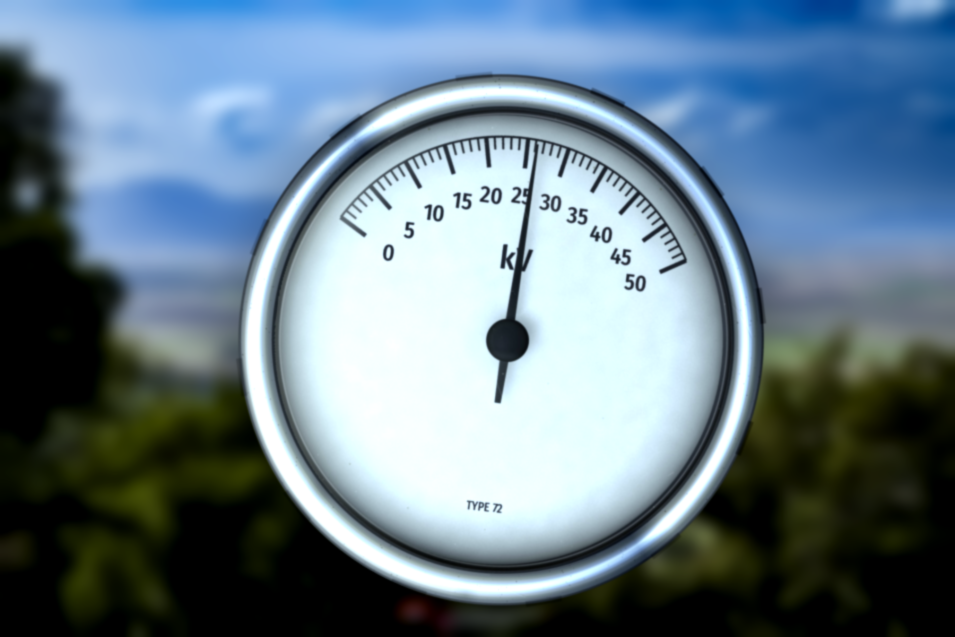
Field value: 26 (kV)
